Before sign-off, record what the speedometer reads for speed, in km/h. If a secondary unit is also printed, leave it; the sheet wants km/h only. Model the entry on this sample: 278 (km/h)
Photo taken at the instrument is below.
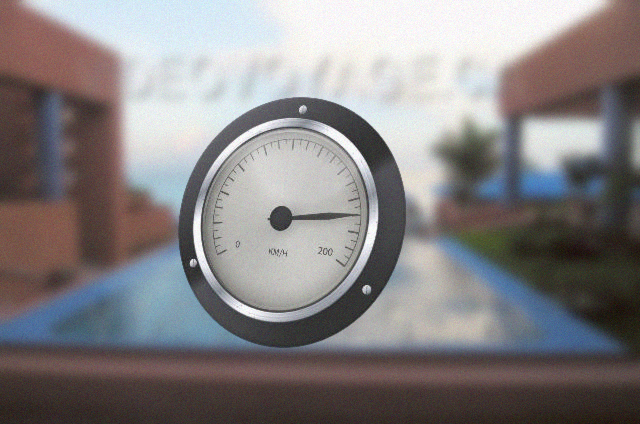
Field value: 170 (km/h)
